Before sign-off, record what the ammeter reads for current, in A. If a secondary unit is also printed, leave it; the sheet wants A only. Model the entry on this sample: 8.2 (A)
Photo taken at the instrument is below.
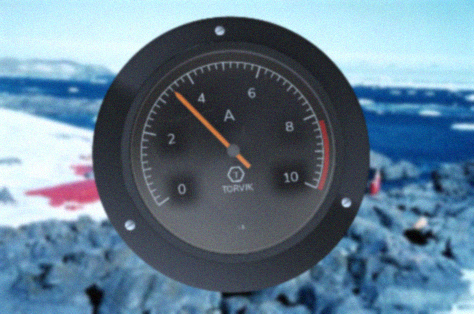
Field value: 3.4 (A)
